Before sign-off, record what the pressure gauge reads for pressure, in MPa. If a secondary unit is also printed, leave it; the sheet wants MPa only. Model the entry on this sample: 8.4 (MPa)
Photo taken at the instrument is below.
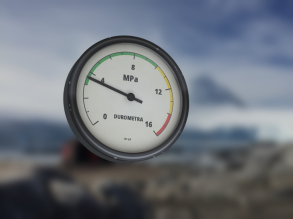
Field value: 3.5 (MPa)
